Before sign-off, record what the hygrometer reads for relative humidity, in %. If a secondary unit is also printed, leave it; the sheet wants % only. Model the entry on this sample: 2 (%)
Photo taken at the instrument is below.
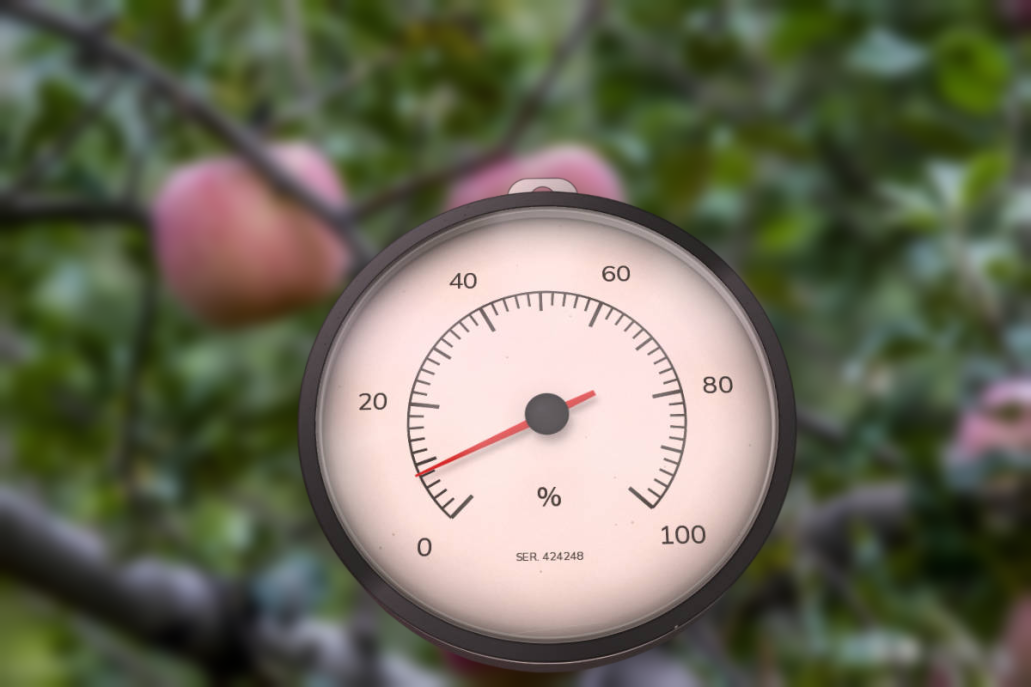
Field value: 8 (%)
